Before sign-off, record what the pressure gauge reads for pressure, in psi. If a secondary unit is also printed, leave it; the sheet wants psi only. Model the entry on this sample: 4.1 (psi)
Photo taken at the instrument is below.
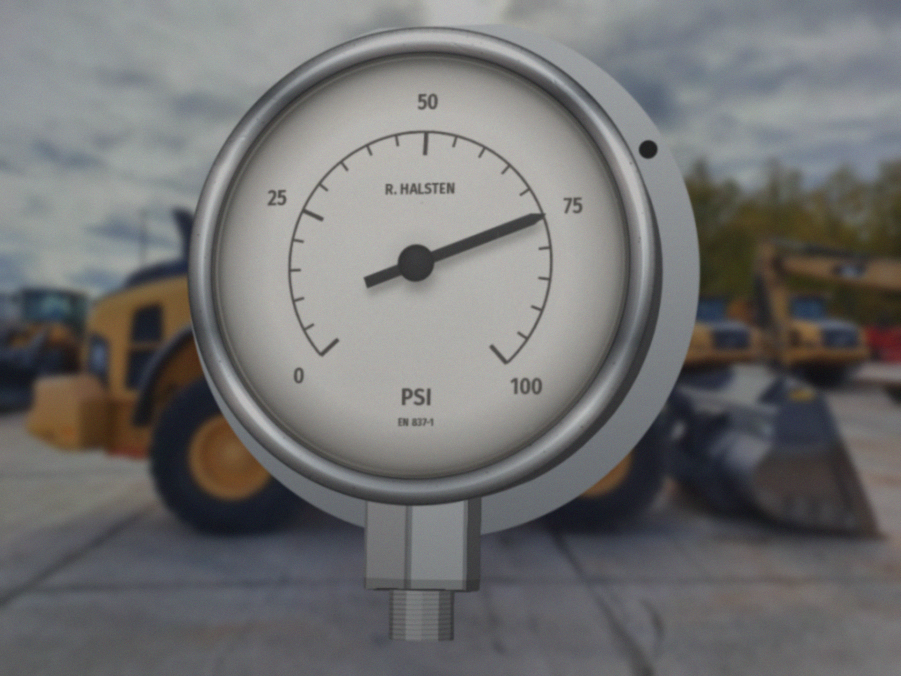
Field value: 75 (psi)
